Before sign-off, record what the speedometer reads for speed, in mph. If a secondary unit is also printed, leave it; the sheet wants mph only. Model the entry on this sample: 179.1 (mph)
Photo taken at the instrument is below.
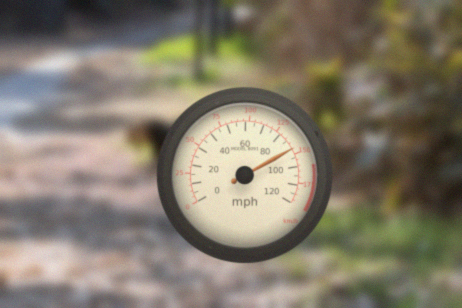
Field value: 90 (mph)
